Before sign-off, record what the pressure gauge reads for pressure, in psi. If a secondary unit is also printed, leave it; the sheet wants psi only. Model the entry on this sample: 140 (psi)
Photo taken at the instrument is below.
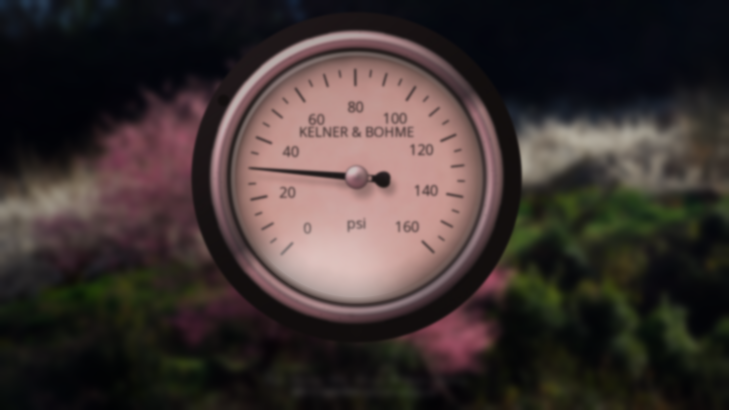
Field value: 30 (psi)
